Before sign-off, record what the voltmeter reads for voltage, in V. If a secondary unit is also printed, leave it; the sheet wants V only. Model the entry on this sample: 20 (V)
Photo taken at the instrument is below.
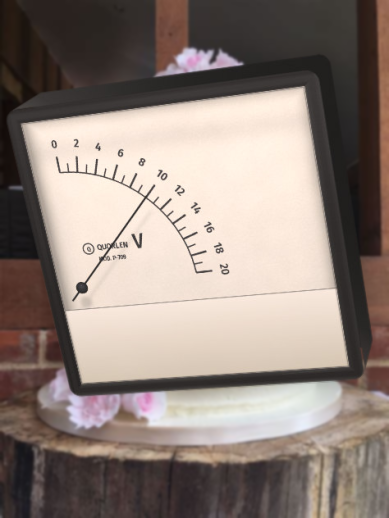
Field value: 10 (V)
